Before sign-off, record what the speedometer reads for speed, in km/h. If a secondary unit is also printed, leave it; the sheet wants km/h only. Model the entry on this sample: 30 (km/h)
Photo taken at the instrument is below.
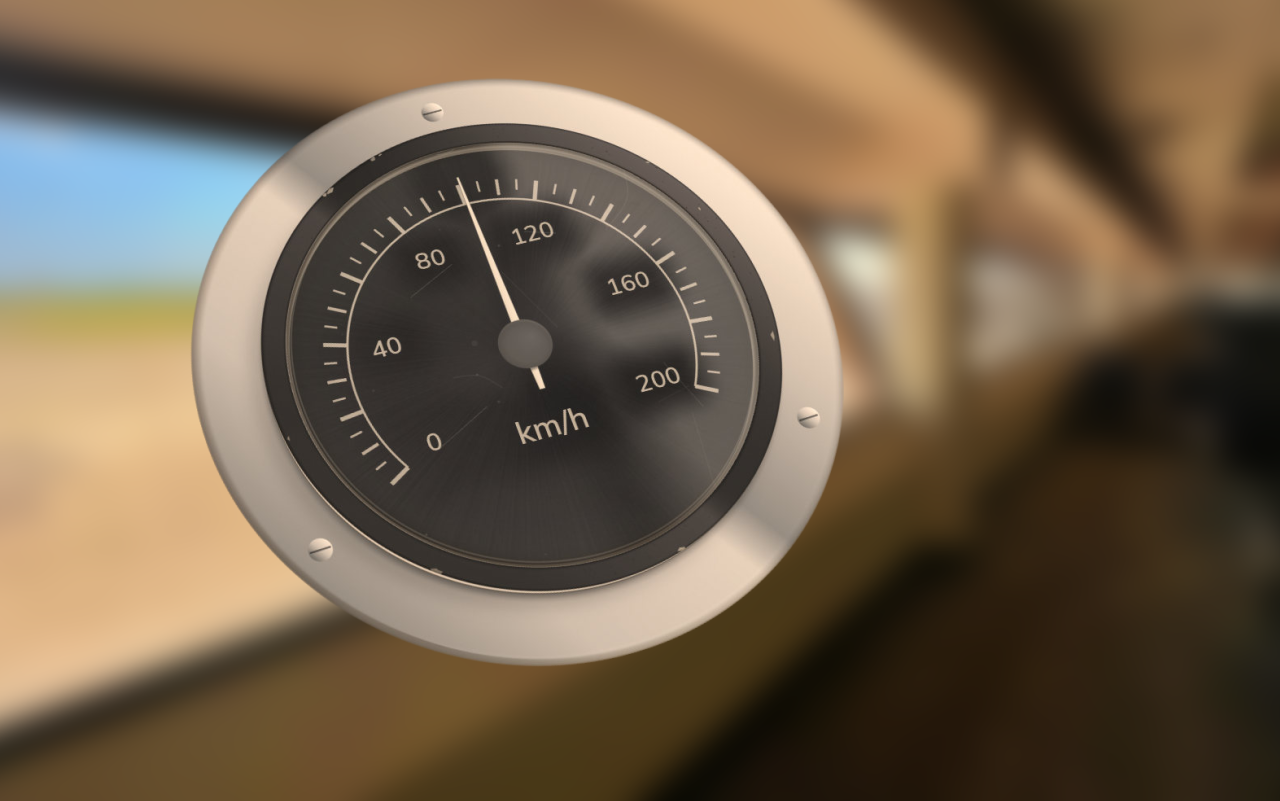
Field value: 100 (km/h)
